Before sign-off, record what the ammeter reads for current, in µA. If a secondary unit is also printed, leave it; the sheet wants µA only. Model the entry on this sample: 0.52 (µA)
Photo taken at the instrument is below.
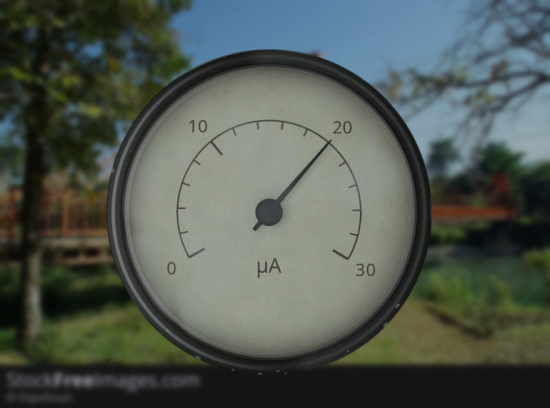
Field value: 20 (µA)
